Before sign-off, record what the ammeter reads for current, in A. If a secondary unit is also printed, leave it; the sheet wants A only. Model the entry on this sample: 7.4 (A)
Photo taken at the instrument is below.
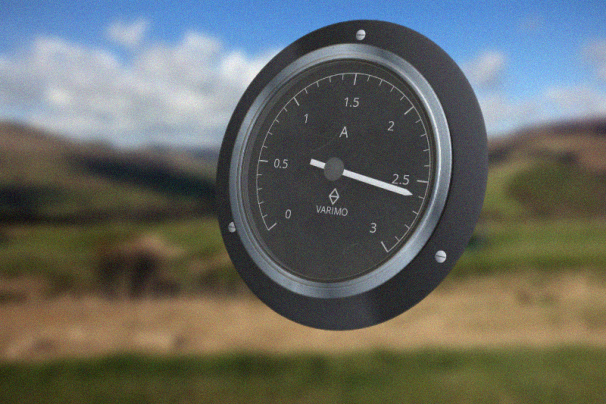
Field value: 2.6 (A)
